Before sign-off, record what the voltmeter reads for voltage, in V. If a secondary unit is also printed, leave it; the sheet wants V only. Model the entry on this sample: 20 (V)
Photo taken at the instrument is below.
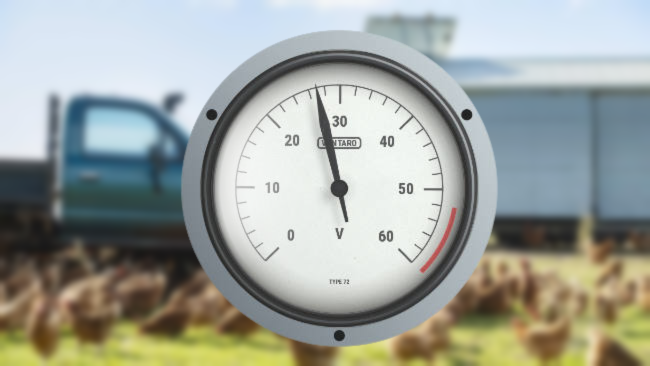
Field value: 27 (V)
